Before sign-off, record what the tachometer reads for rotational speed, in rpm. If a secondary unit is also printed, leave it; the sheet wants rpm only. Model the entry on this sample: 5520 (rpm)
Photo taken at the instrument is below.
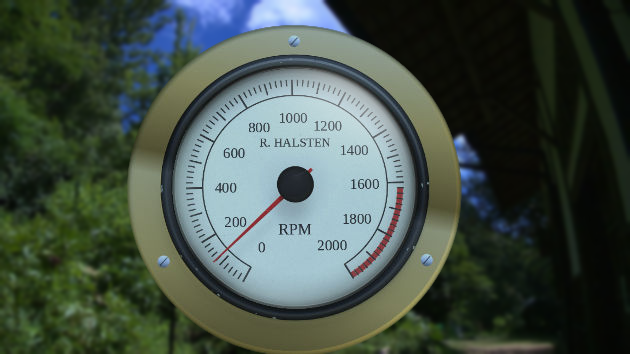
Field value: 120 (rpm)
